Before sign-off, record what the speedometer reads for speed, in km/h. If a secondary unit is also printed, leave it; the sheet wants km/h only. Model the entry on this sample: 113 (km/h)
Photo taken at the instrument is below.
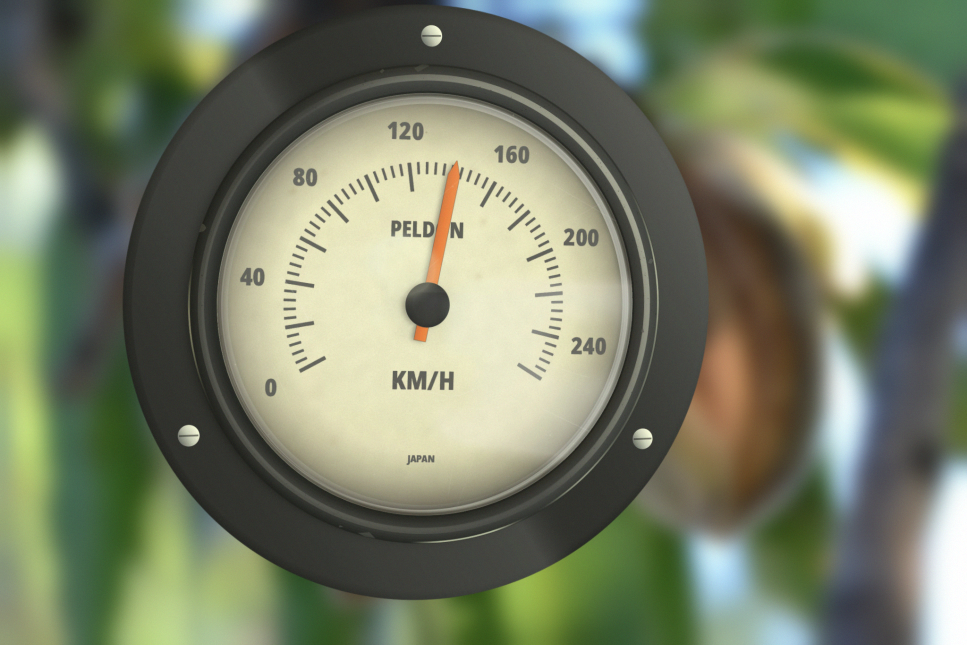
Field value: 140 (km/h)
